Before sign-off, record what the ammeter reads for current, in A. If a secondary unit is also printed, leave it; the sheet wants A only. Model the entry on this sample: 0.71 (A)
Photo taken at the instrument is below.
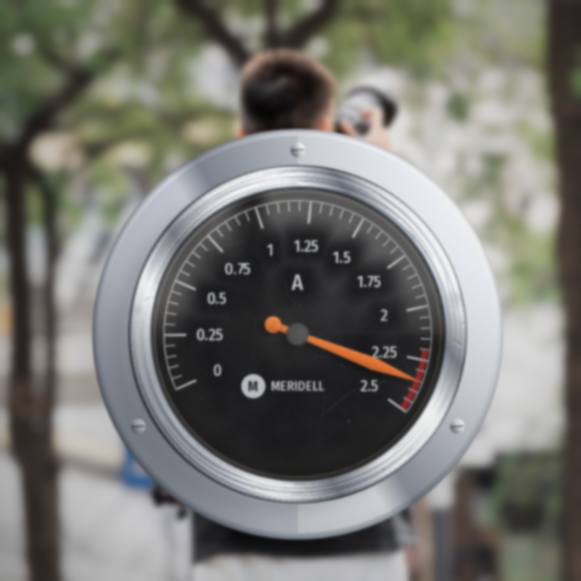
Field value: 2.35 (A)
